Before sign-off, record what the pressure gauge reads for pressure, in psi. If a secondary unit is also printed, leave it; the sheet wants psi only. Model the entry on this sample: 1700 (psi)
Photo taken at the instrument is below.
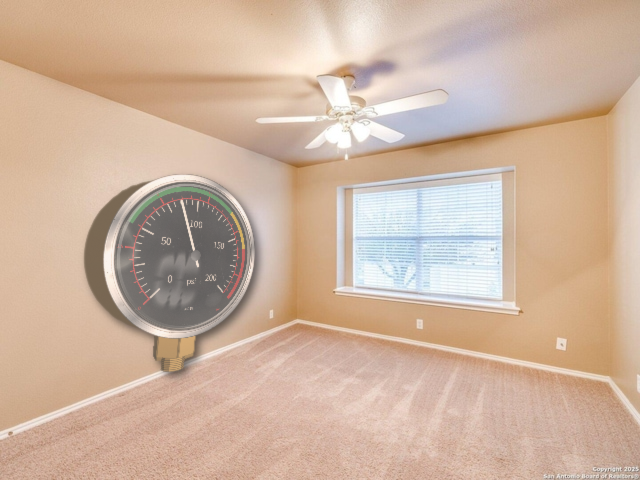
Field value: 85 (psi)
